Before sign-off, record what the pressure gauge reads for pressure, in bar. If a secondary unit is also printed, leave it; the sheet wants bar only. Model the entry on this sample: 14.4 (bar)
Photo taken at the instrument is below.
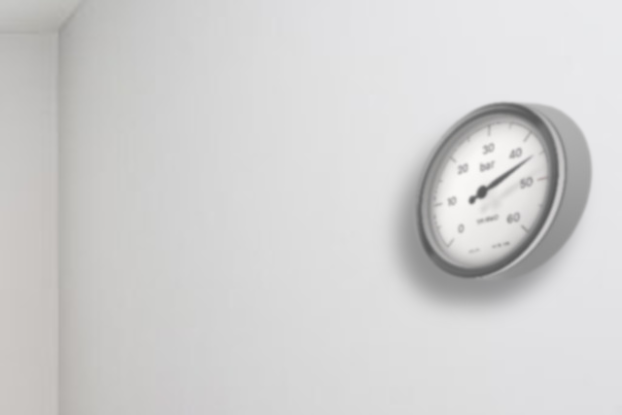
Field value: 45 (bar)
